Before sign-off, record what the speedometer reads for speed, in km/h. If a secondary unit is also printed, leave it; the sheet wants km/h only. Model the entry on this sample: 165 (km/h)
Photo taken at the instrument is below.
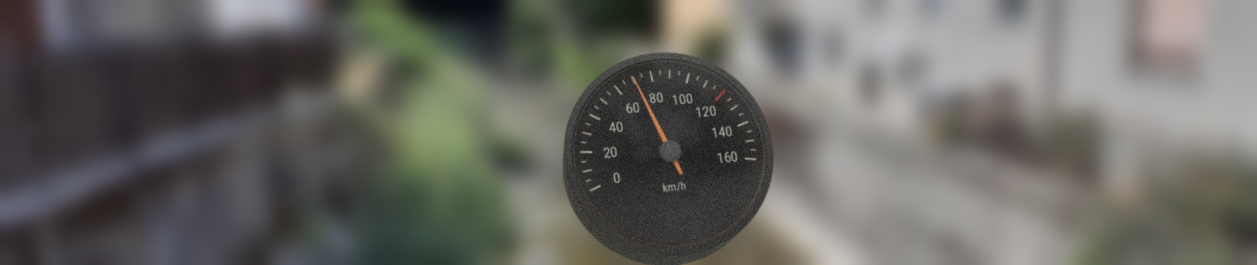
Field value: 70 (km/h)
